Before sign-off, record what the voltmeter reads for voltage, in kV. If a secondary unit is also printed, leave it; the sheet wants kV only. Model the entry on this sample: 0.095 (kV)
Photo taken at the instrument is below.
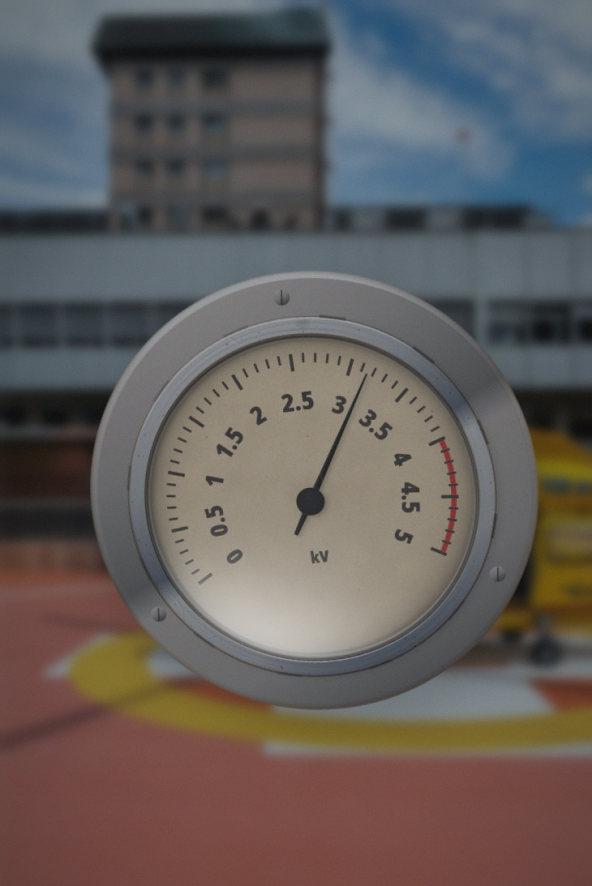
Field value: 3.15 (kV)
